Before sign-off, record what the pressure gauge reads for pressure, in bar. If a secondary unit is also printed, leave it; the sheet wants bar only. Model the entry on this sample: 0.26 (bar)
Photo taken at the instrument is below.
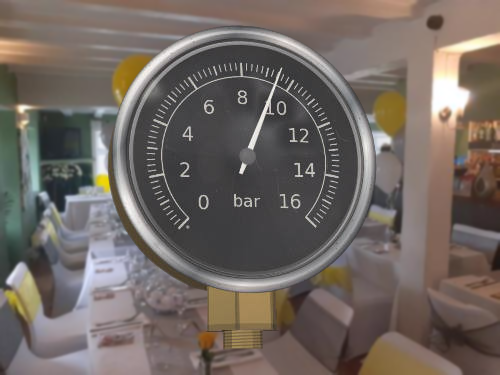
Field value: 9.4 (bar)
